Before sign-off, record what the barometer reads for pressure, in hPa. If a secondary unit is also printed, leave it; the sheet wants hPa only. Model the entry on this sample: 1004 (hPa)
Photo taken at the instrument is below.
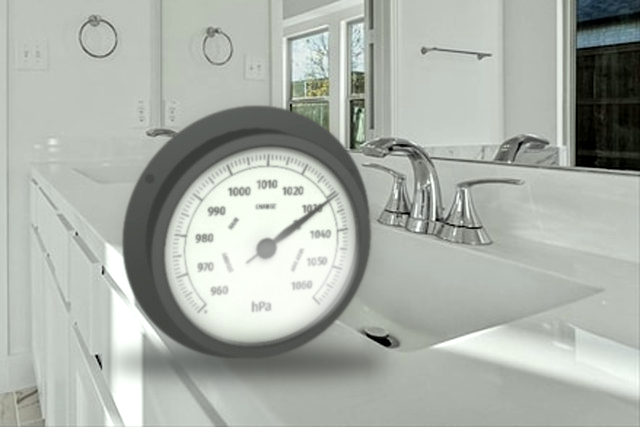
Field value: 1030 (hPa)
